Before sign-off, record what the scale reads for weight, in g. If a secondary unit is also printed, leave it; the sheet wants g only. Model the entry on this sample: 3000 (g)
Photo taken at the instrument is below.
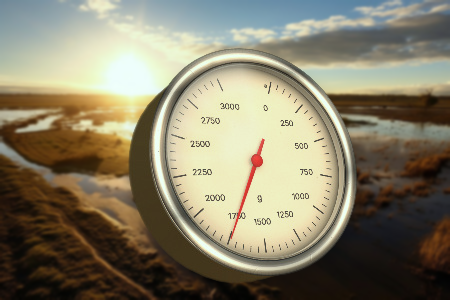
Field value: 1750 (g)
